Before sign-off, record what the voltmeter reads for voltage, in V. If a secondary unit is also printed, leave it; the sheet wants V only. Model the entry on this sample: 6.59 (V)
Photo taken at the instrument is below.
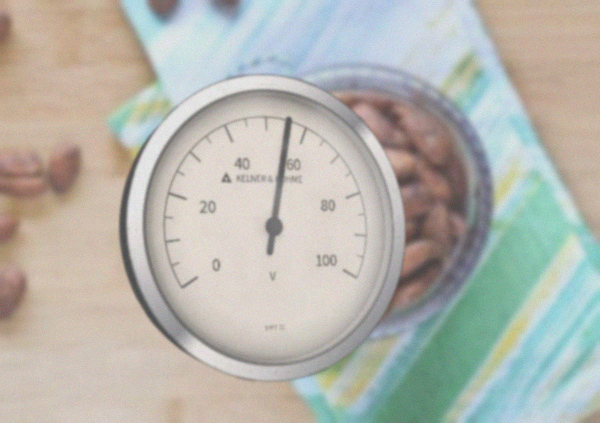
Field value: 55 (V)
